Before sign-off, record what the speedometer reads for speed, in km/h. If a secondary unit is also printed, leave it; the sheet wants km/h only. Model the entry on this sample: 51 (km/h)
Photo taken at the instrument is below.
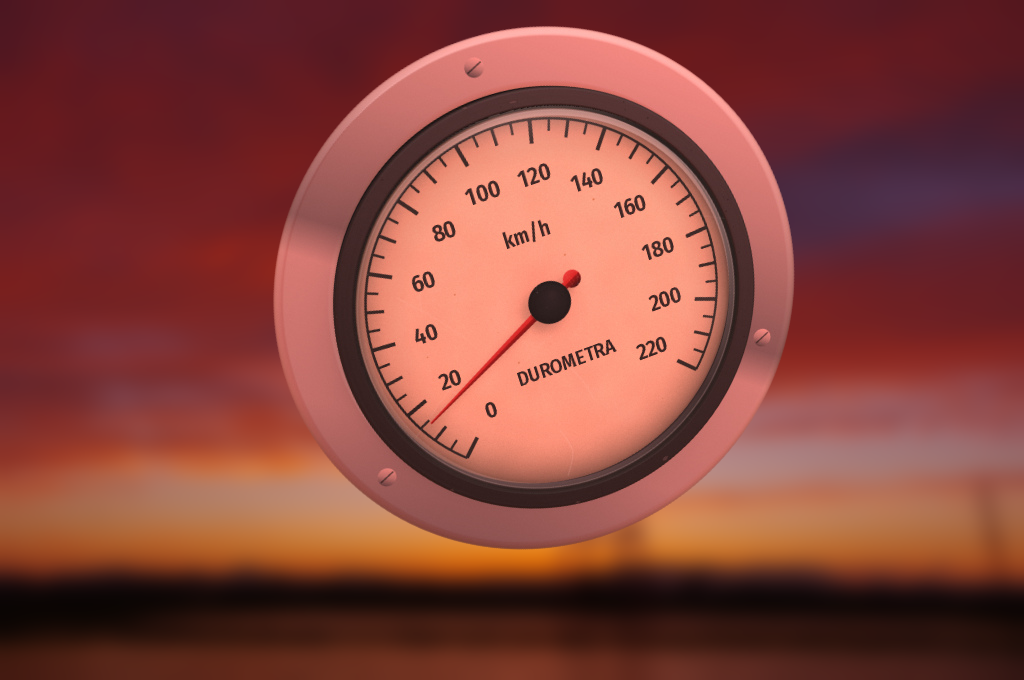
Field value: 15 (km/h)
